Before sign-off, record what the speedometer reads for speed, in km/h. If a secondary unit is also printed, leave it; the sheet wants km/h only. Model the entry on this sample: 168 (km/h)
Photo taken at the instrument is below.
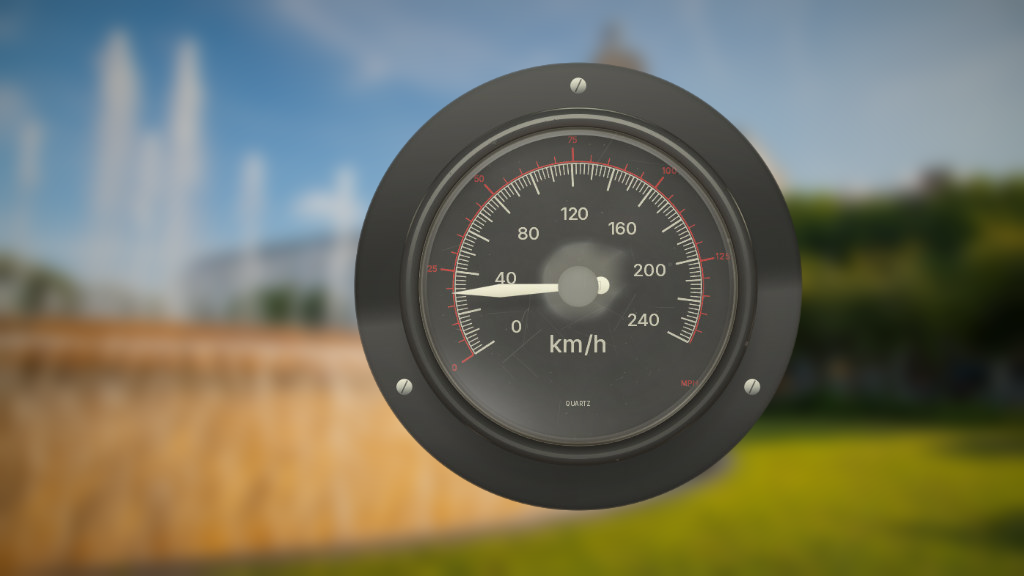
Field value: 30 (km/h)
